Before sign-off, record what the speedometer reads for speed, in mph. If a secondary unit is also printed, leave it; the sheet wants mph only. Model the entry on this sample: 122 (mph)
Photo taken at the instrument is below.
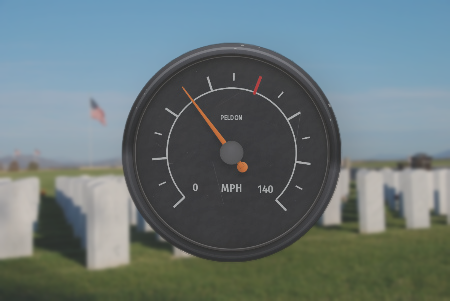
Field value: 50 (mph)
